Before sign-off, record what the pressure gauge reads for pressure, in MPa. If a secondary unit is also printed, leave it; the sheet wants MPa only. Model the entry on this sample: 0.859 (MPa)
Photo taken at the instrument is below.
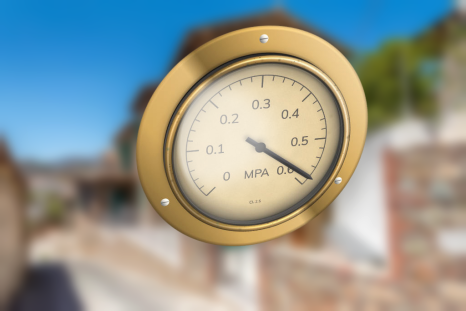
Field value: 0.58 (MPa)
